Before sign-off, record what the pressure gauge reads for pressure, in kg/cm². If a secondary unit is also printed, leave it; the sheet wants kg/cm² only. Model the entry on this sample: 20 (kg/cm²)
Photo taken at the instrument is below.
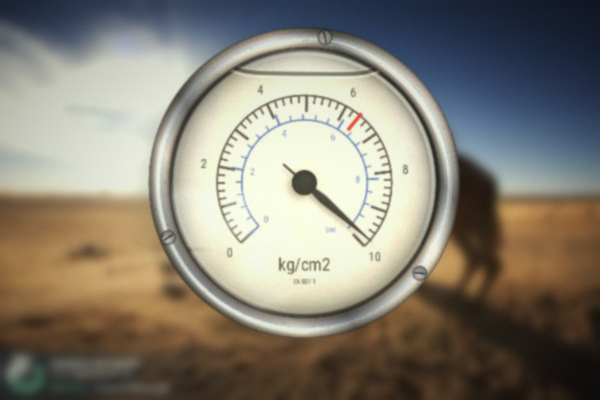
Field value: 9.8 (kg/cm²)
